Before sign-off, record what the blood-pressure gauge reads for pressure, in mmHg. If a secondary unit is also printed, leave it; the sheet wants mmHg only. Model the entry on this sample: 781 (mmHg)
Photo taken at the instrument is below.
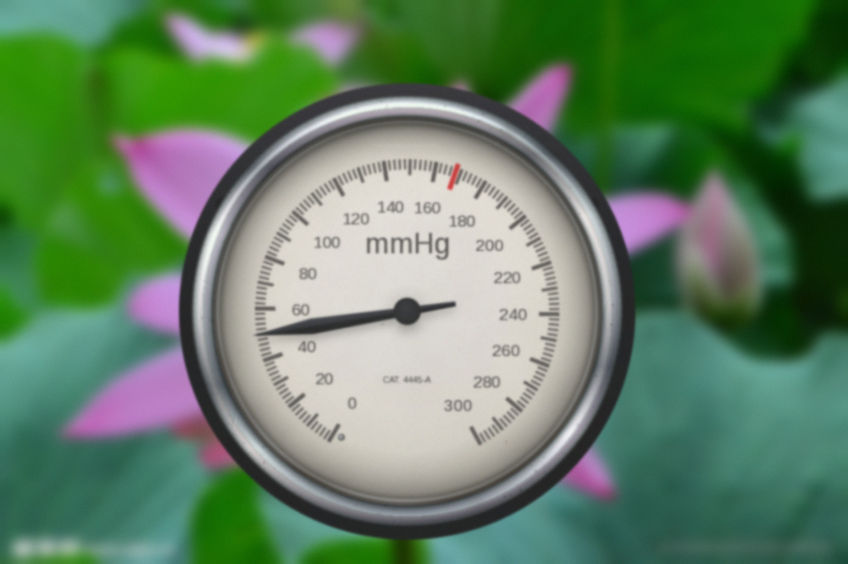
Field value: 50 (mmHg)
